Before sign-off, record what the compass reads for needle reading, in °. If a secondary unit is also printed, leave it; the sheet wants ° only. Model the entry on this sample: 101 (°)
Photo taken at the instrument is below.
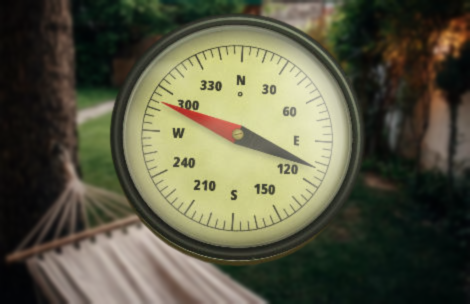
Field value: 290 (°)
